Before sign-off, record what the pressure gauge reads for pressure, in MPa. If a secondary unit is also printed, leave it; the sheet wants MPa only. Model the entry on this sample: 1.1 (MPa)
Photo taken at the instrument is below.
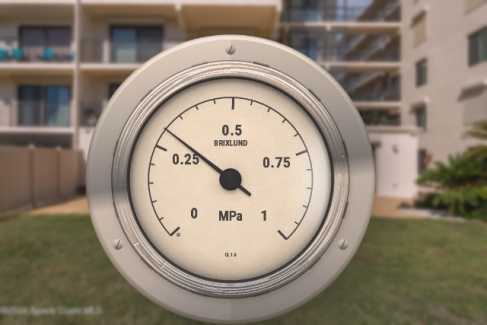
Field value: 0.3 (MPa)
